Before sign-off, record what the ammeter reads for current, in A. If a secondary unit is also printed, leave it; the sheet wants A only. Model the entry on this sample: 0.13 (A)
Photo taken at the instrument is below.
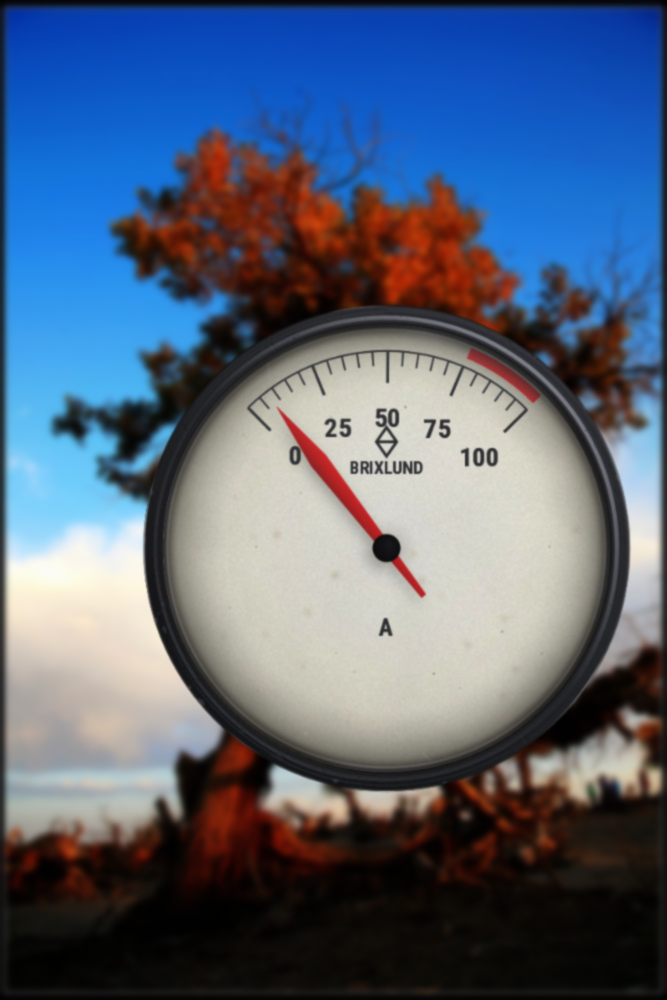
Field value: 7.5 (A)
